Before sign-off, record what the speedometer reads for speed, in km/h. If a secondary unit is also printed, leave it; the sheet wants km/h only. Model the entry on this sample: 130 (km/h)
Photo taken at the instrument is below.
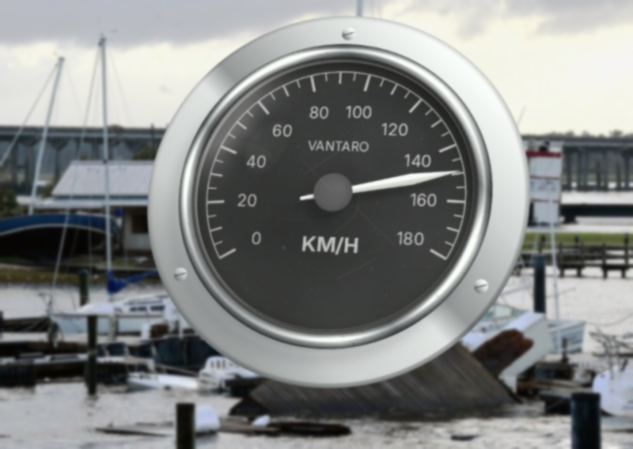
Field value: 150 (km/h)
